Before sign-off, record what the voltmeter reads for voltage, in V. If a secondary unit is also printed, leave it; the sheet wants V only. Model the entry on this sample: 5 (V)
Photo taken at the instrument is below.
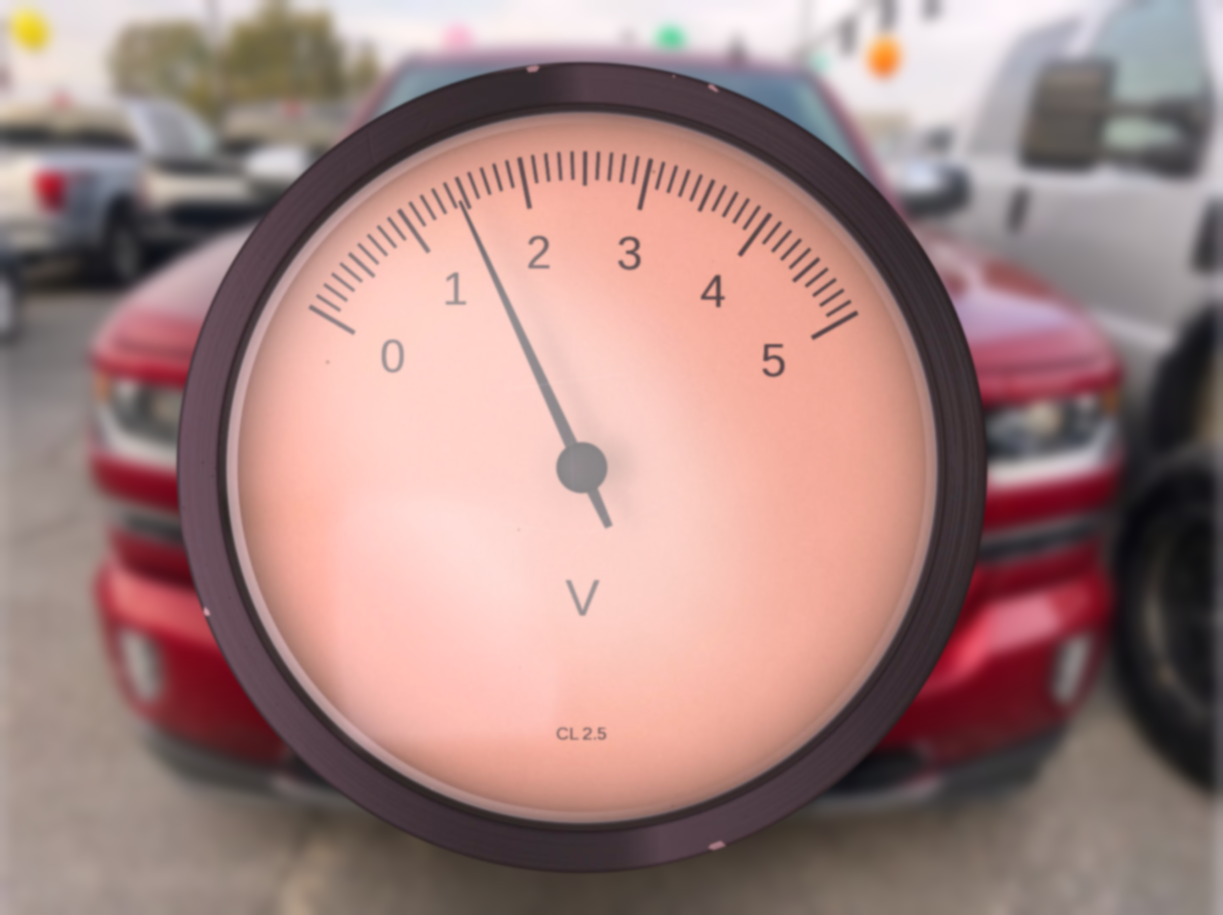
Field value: 1.45 (V)
